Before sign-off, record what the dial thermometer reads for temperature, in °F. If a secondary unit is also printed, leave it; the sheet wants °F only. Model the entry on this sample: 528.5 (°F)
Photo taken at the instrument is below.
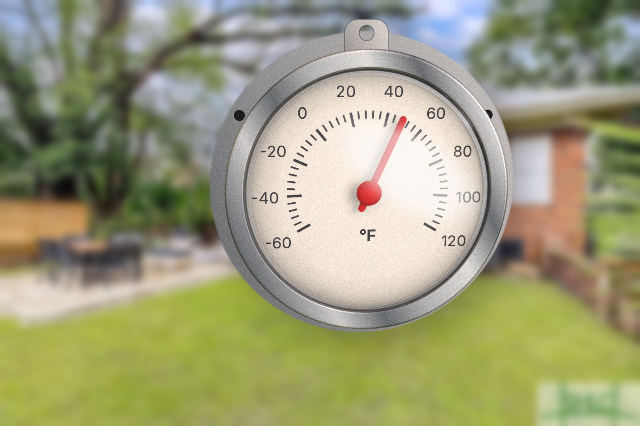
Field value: 48 (°F)
